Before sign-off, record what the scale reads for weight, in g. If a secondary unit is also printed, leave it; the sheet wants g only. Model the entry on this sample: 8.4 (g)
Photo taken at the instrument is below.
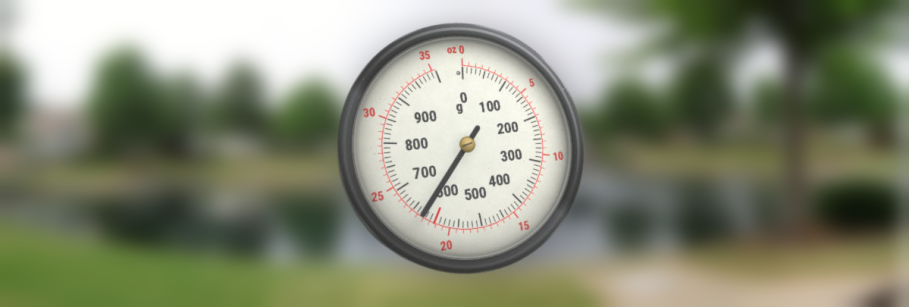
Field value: 630 (g)
